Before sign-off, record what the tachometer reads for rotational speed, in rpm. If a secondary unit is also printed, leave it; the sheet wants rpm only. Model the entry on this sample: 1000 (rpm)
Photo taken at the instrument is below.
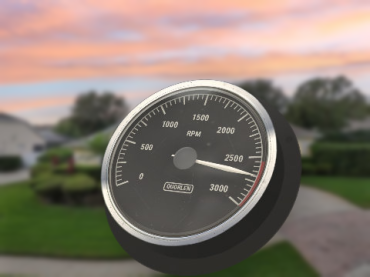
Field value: 2700 (rpm)
